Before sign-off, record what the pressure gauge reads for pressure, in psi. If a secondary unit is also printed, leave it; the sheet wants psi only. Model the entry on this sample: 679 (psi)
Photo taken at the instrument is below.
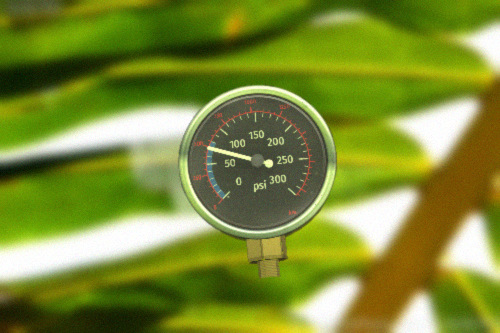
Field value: 70 (psi)
